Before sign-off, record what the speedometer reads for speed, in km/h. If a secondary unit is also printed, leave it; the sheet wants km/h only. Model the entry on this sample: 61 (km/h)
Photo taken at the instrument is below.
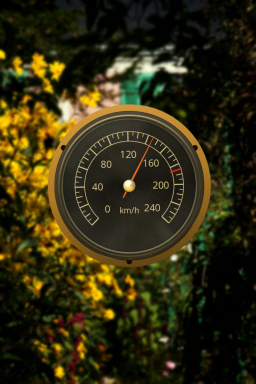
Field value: 145 (km/h)
